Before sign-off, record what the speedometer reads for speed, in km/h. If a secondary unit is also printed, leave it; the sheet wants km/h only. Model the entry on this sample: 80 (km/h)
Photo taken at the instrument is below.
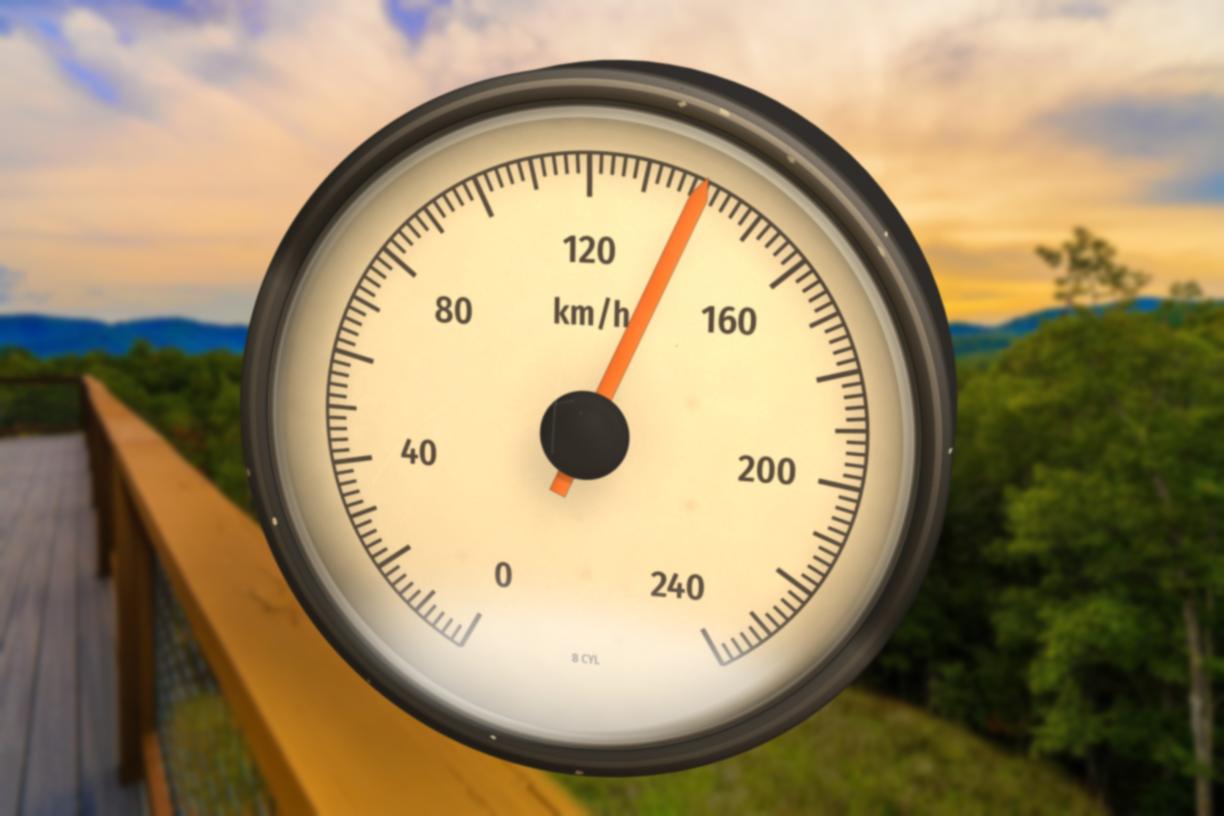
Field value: 140 (km/h)
